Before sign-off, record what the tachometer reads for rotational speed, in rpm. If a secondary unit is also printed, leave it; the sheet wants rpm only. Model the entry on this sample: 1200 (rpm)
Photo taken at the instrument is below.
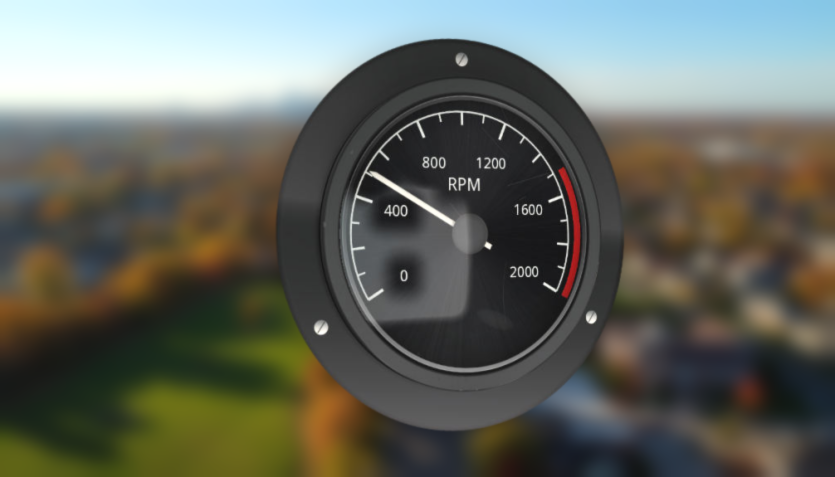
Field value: 500 (rpm)
